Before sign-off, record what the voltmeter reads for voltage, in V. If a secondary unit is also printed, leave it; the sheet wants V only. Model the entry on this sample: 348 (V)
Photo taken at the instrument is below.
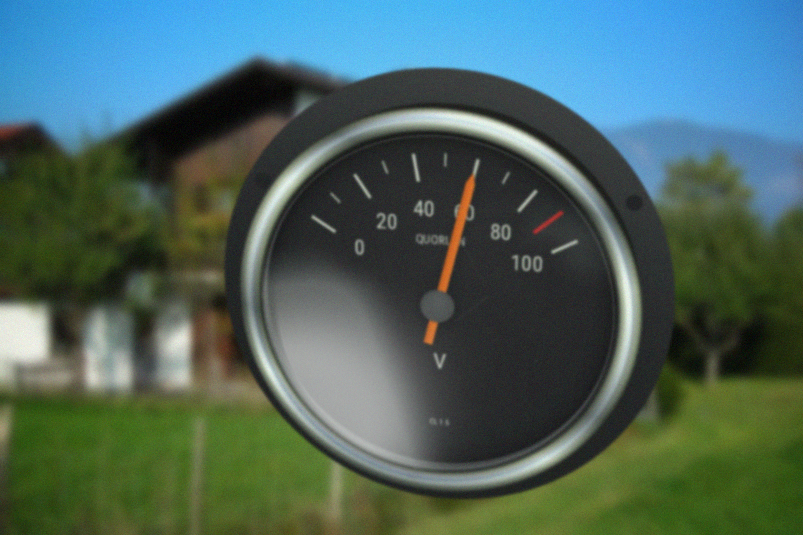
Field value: 60 (V)
